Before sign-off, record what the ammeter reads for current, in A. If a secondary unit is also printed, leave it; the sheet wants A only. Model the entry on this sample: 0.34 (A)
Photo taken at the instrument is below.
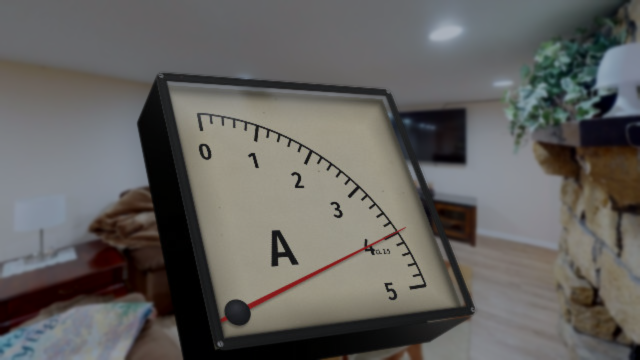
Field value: 4 (A)
